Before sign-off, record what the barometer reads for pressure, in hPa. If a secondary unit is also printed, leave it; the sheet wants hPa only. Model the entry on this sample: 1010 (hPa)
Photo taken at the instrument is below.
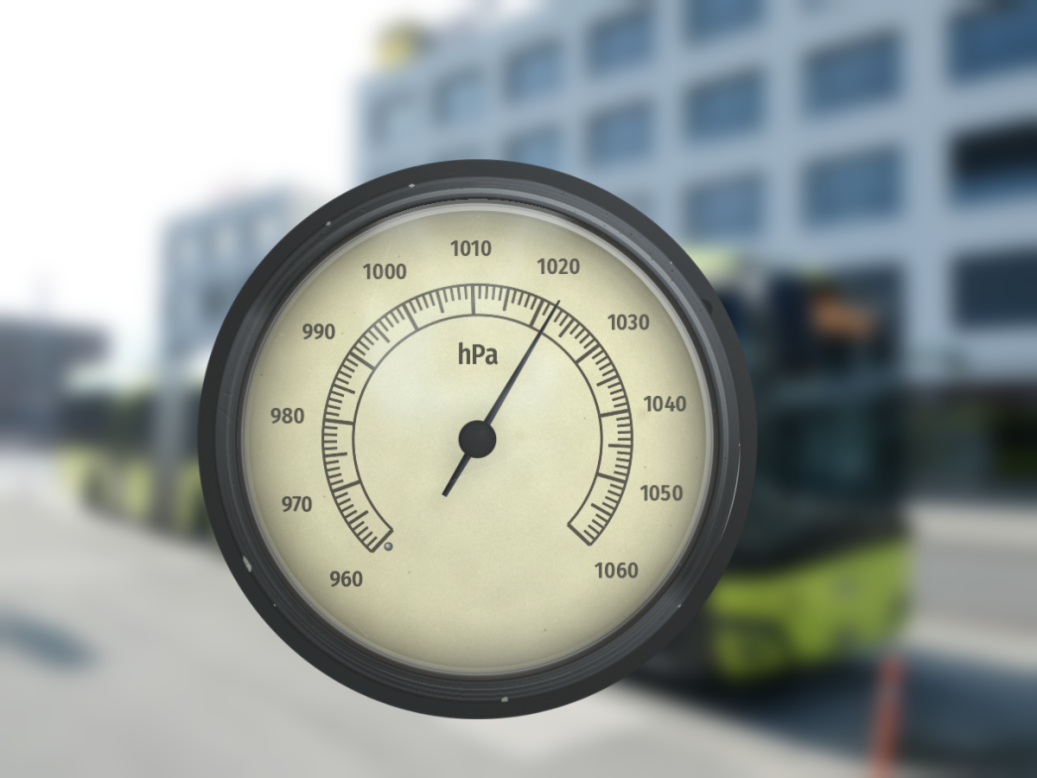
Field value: 1022 (hPa)
